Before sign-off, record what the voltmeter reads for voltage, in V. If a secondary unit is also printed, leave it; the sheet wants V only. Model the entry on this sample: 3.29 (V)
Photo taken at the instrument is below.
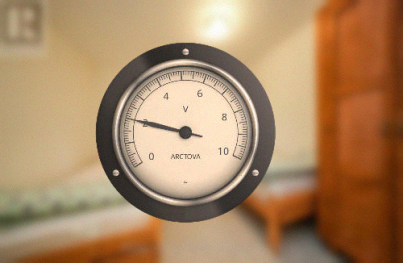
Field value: 2 (V)
